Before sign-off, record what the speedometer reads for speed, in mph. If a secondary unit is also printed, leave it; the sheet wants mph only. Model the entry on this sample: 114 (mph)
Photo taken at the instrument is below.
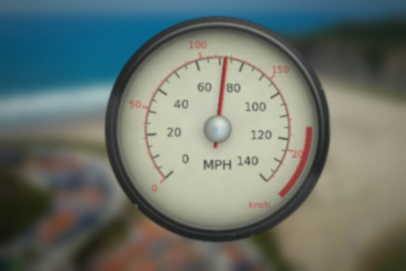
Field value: 72.5 (mph)
